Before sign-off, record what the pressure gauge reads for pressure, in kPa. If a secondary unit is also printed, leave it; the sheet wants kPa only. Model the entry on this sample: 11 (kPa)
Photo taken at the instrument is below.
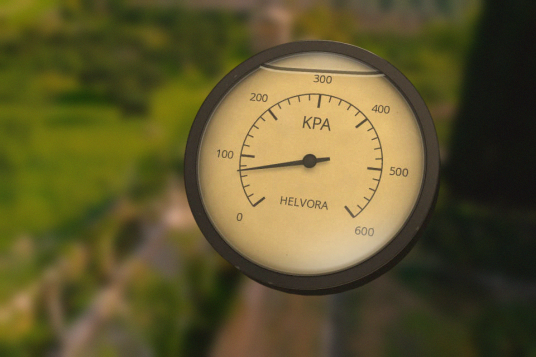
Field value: 70 (kPa)
